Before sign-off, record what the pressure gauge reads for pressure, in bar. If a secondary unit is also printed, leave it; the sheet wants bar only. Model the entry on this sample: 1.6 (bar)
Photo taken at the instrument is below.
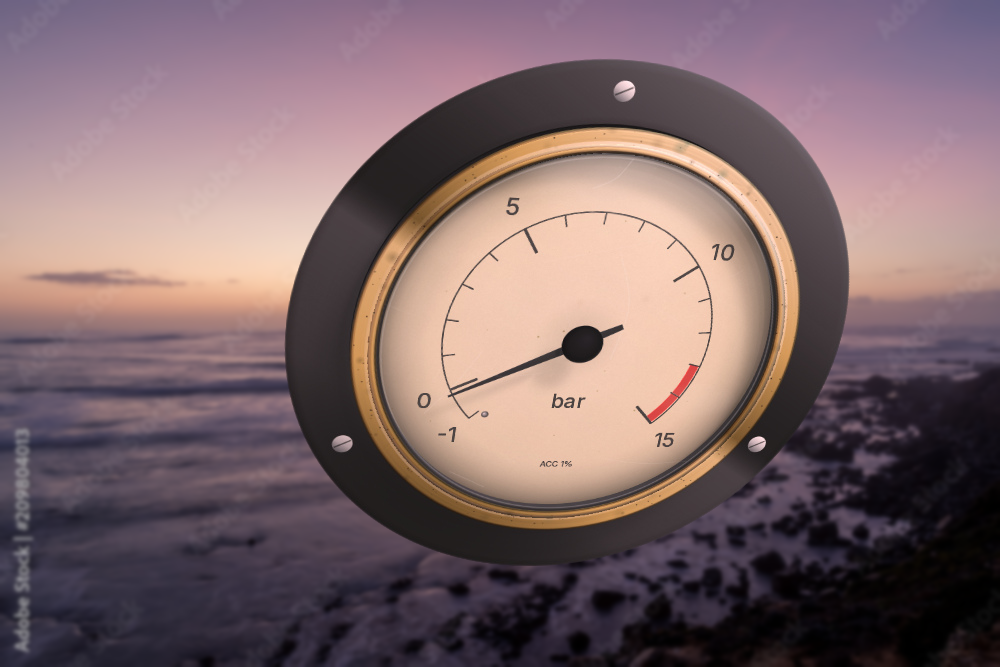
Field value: 0 (bar)
